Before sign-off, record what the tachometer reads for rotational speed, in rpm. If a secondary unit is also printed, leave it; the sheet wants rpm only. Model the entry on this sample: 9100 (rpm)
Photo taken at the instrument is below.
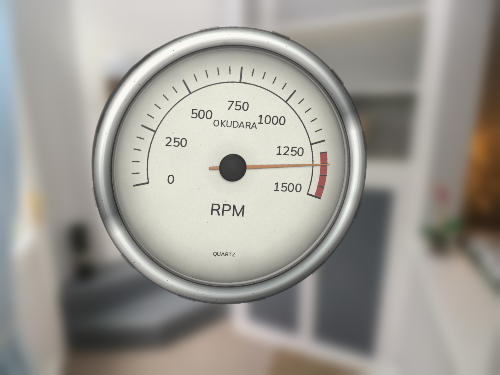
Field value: 1350 (rpm)
